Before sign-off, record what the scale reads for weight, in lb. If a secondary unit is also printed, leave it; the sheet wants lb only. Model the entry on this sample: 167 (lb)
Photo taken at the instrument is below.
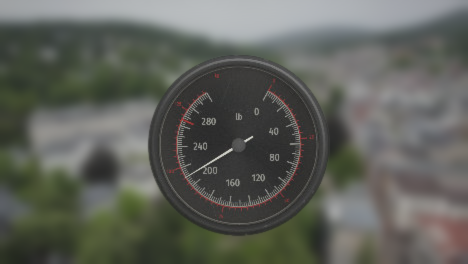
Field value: 210 (lb)
